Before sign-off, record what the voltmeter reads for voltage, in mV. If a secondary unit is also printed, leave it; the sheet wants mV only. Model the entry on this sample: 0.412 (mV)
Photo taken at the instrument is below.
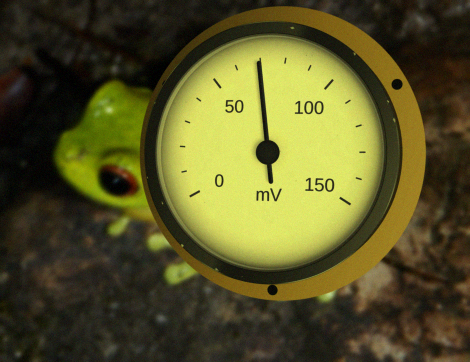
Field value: 70 (mV)
